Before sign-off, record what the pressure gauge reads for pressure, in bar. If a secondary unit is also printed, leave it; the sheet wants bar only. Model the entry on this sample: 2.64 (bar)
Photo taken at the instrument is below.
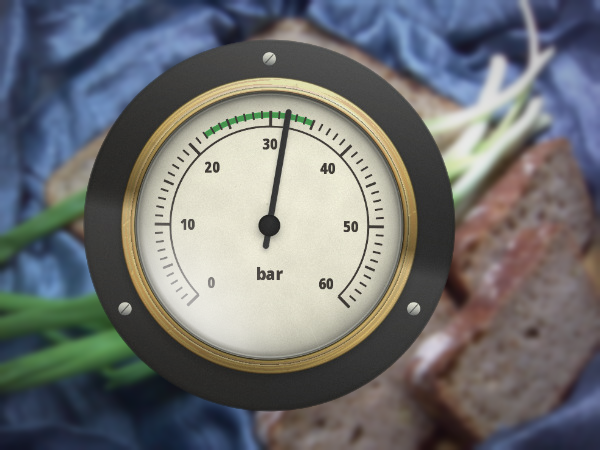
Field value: 32 (bar)
